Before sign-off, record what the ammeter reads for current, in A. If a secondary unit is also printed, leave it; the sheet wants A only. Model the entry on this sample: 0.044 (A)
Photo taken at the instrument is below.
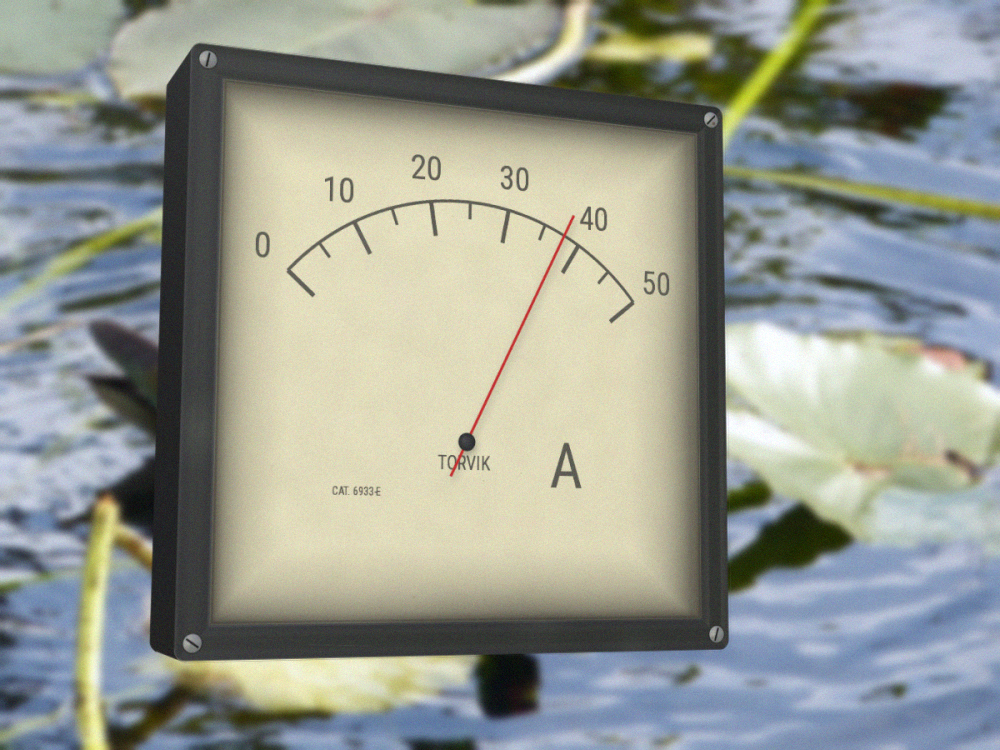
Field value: 37.5 (A)
